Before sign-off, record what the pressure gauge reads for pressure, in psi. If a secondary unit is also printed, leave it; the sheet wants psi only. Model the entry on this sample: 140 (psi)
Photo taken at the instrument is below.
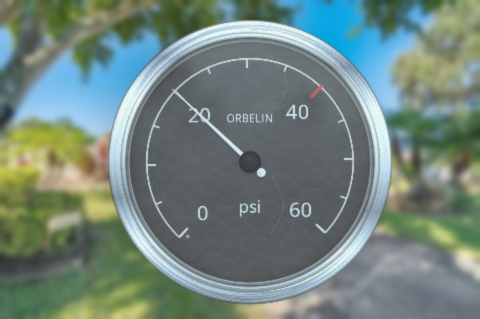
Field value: 20 (psi)
